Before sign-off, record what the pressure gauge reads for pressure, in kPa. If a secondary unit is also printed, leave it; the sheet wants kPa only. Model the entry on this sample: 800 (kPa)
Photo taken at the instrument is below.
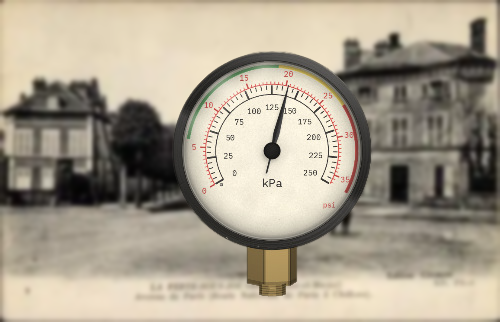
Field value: 140 (kPa)
